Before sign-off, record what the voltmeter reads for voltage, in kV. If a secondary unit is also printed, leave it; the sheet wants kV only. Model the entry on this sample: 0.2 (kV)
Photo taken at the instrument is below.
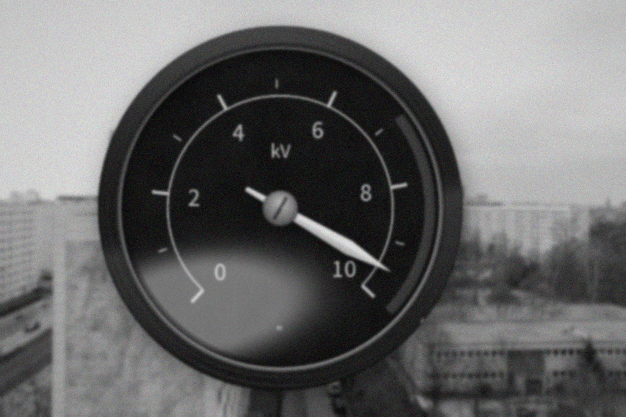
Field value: 9.5 (kV)
